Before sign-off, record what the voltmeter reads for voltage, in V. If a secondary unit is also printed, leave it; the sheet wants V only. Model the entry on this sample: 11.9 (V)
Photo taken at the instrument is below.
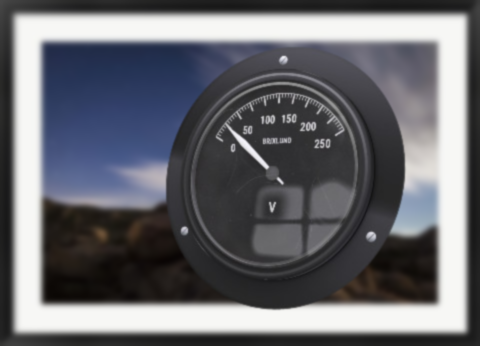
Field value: 25 (V)
